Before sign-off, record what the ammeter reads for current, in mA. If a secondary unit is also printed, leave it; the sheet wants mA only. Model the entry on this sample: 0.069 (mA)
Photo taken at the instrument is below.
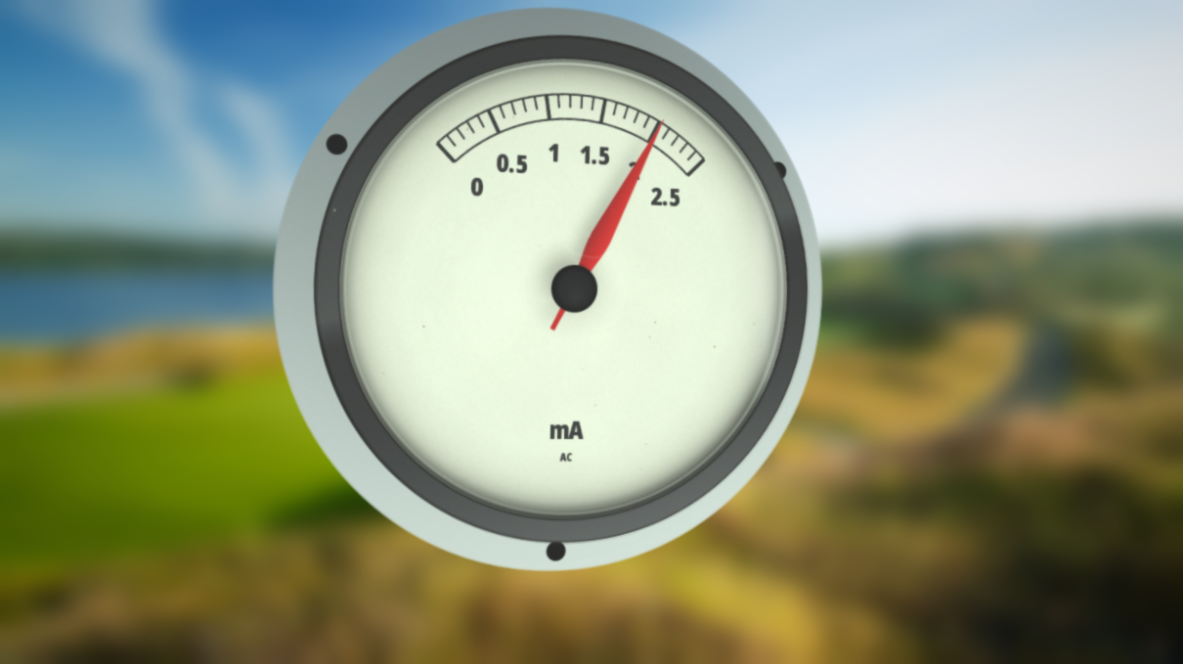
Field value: 2 (mA)
